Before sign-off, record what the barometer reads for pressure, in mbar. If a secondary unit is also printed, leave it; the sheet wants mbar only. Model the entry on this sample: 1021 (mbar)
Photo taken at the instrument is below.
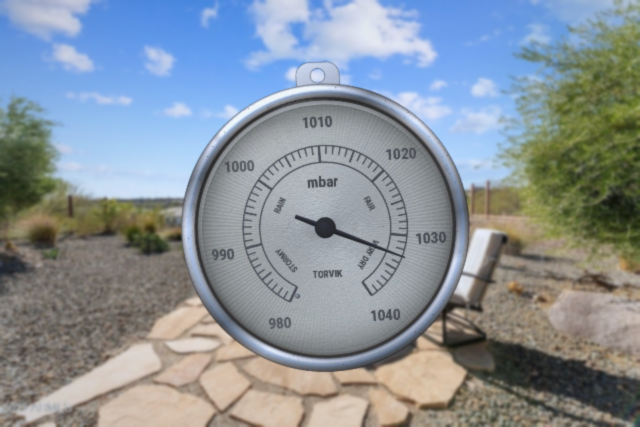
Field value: 1033 (mbar)
